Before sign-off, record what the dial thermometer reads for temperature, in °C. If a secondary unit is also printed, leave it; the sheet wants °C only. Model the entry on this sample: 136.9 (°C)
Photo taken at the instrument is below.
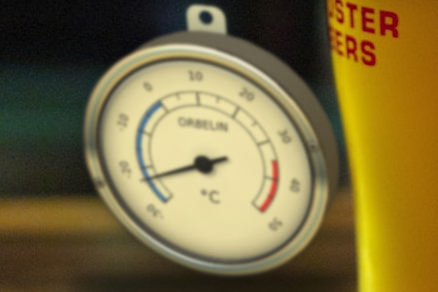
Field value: -22.5 (°C)
